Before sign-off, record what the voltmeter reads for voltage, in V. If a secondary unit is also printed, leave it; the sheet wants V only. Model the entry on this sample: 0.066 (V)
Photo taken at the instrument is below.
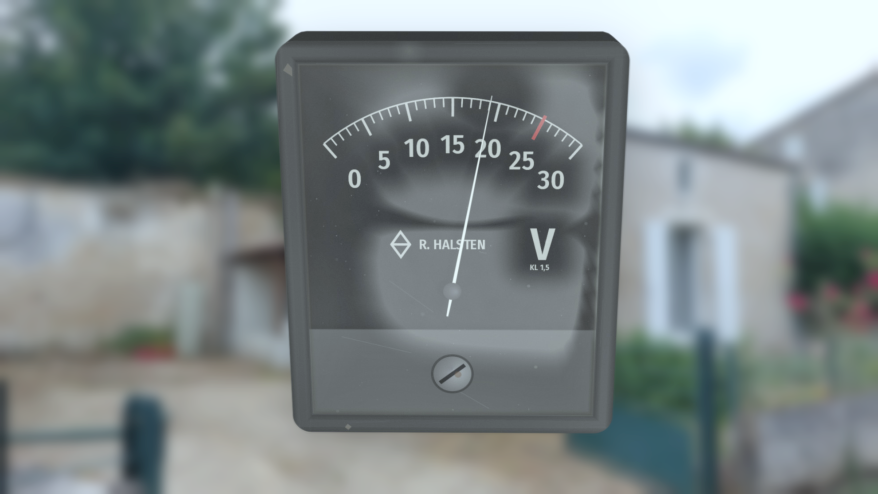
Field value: 19 (V)
